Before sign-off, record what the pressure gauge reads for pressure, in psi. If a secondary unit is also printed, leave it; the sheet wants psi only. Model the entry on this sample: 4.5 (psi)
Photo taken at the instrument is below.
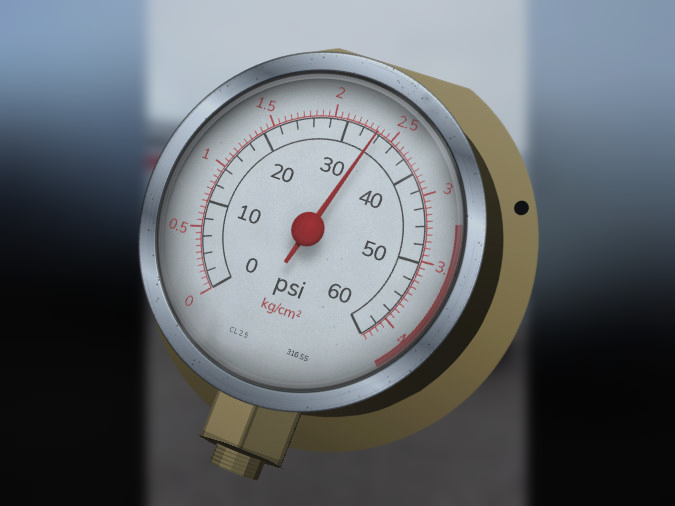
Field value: 34 (psi)
